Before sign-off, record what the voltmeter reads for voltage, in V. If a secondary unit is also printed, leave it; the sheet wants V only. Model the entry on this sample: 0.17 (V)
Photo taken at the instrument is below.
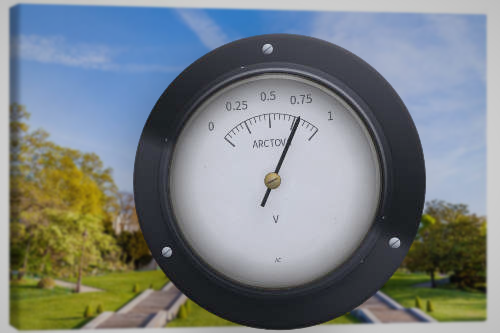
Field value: 0.8 (V)
